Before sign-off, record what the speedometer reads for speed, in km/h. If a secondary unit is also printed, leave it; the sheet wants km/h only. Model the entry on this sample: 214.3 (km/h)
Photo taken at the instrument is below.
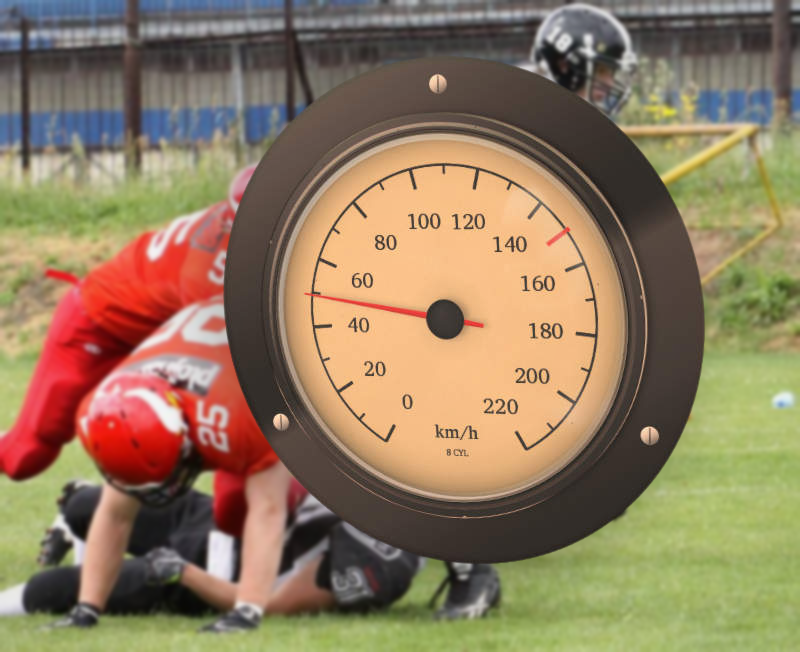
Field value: 50 (km/h)
